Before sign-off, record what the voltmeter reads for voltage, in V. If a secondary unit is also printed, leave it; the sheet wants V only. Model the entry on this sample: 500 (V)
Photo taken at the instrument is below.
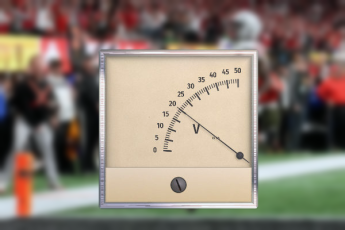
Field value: 20 (V)
